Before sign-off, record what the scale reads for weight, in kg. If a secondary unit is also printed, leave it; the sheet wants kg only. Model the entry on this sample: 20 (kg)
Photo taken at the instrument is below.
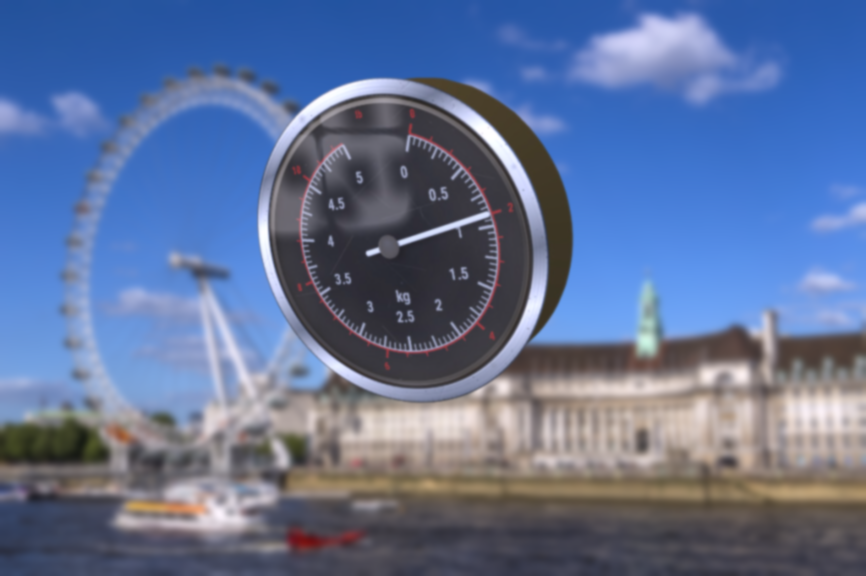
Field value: 0.9 (kg)
